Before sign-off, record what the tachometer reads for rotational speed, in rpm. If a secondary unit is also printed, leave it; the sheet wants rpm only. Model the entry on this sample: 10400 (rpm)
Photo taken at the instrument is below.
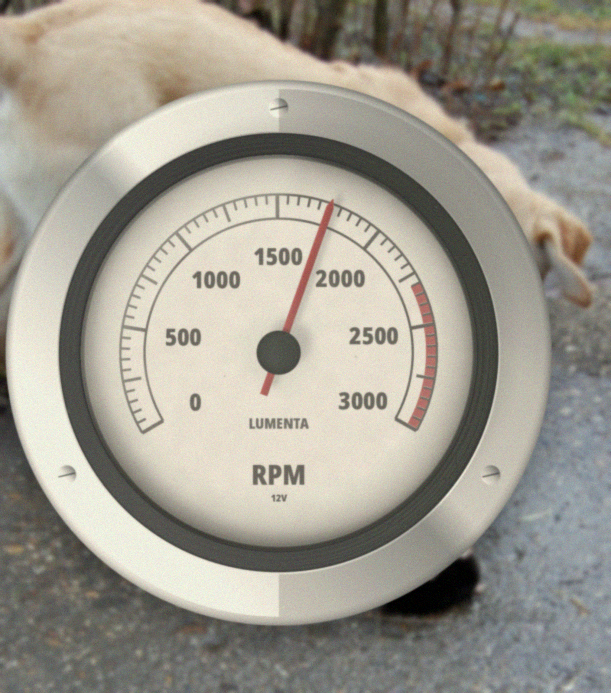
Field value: 1750 (rpm)
